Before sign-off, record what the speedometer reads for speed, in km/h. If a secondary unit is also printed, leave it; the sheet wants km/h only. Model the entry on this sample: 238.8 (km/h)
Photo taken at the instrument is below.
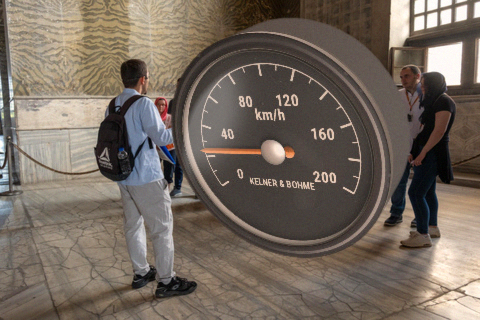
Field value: 25 (km/h)
